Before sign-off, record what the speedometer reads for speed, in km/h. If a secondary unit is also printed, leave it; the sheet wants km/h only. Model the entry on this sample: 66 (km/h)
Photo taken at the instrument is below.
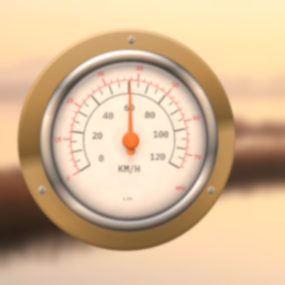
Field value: 60 (km/h)
